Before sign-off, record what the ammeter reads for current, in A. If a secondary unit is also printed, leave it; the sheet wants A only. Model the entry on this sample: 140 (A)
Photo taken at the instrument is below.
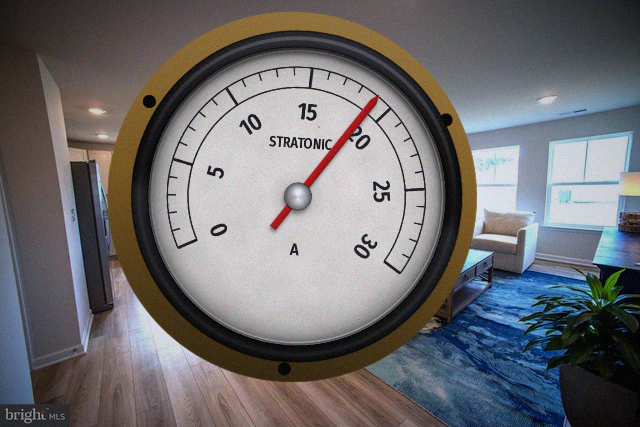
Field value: 19 (A)
